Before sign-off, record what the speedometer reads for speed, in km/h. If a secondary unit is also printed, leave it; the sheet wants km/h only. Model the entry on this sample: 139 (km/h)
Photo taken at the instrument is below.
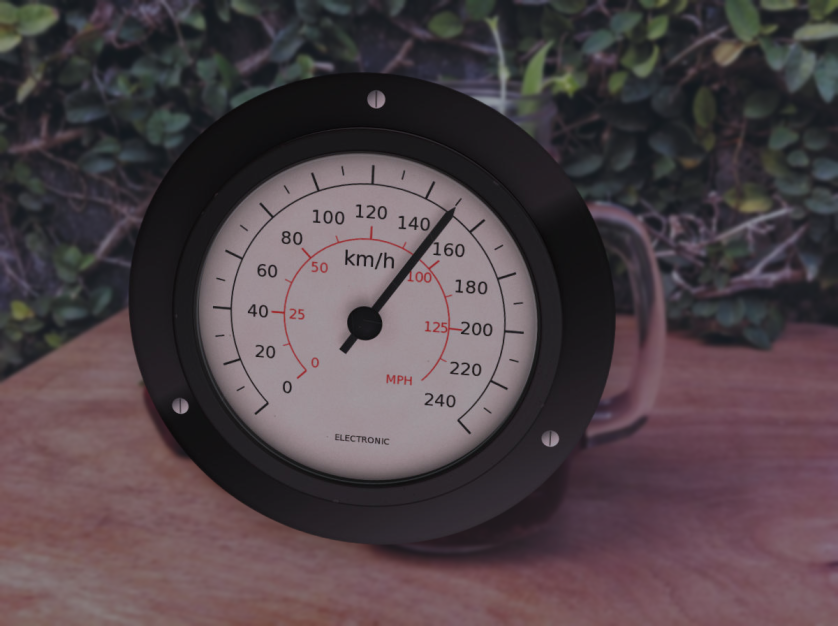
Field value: 150 (km/h)
